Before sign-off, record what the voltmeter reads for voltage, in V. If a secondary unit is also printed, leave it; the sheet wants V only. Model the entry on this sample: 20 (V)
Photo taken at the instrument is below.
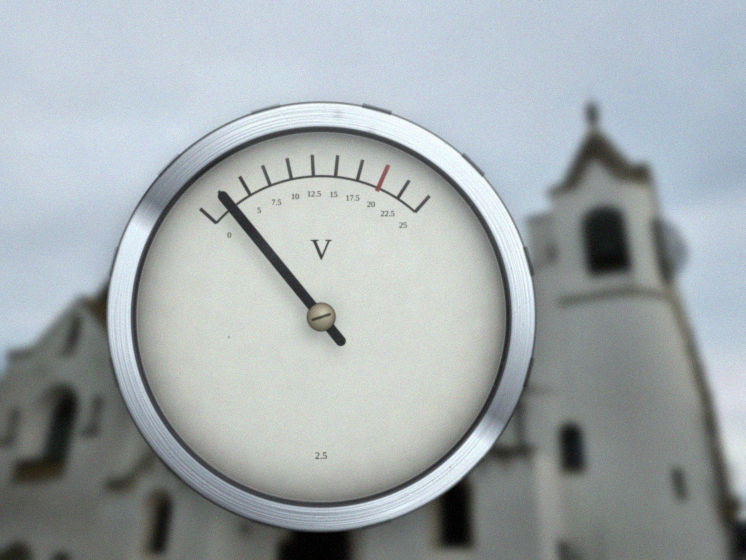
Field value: 2.5 (V)
